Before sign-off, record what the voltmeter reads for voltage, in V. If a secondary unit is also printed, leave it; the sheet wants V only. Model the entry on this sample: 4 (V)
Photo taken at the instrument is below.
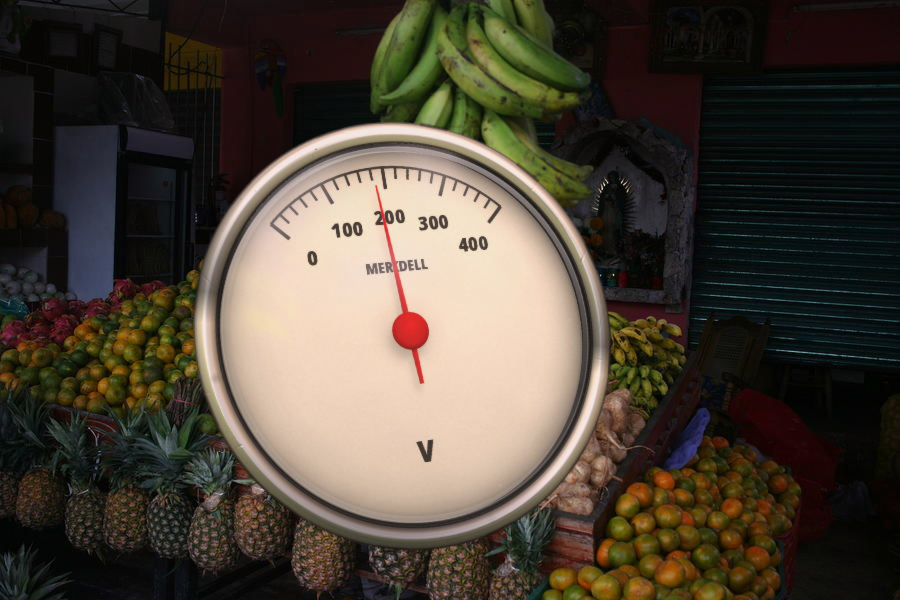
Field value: 180 (V)
